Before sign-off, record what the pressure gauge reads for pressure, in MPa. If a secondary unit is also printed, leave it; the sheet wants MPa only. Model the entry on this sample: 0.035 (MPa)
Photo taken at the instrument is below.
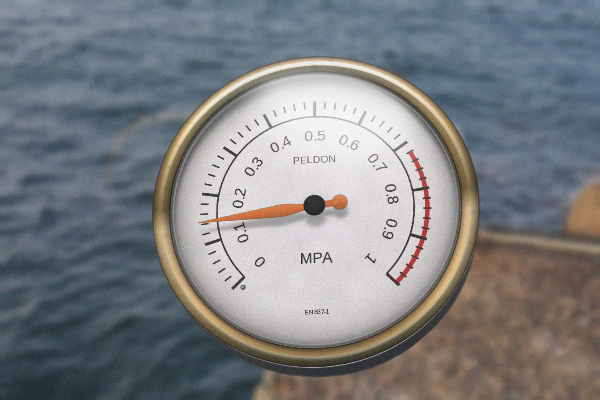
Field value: 0.14 (MPa)
